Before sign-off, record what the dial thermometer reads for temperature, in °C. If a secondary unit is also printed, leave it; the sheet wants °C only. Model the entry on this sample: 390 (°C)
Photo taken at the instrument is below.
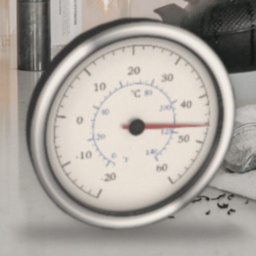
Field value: 46 (°C)
